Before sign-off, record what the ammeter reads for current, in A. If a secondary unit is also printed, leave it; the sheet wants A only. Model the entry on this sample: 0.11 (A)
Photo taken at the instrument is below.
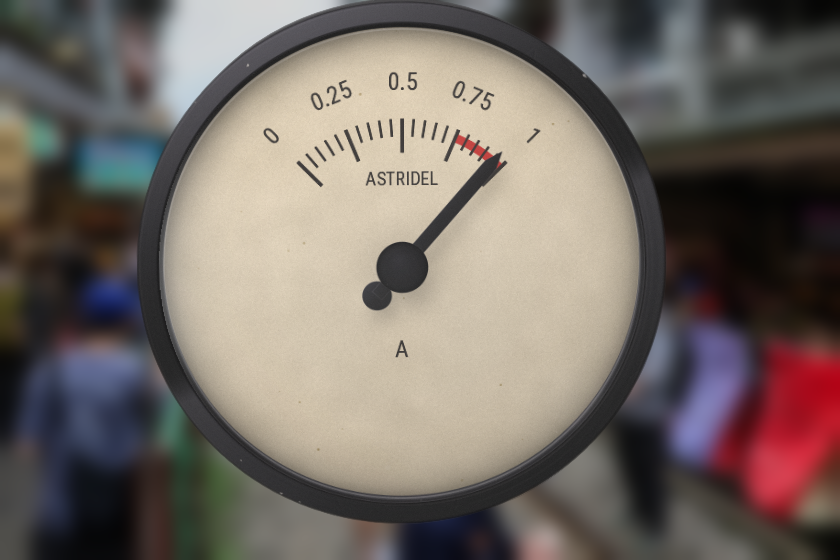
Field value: 0.95 (A)
